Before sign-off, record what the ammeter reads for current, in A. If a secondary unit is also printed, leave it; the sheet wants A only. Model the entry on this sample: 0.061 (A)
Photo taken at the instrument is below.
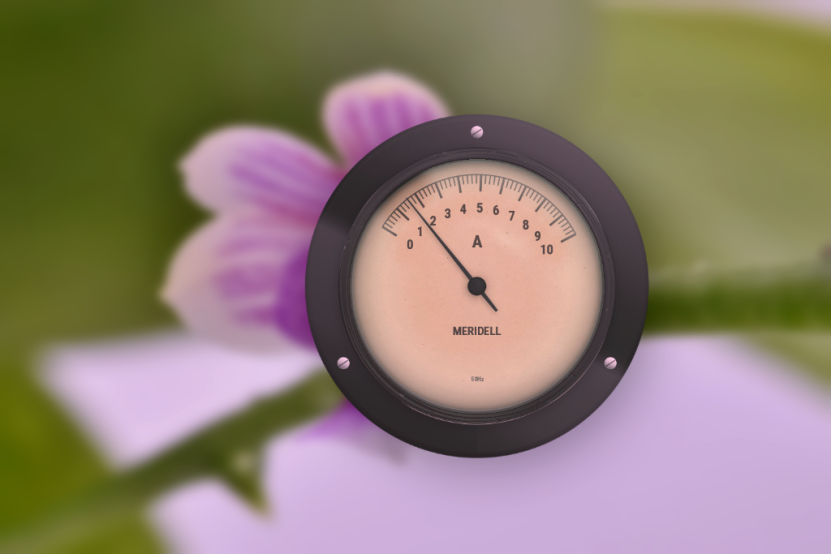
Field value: 1.6 (A)
